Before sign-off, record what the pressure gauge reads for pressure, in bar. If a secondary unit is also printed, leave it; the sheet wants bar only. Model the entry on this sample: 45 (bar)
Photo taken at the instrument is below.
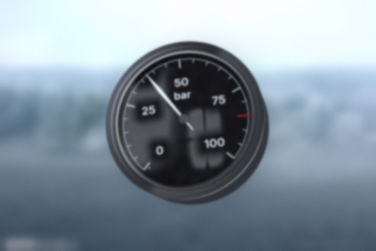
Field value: 37.5 (bar)
